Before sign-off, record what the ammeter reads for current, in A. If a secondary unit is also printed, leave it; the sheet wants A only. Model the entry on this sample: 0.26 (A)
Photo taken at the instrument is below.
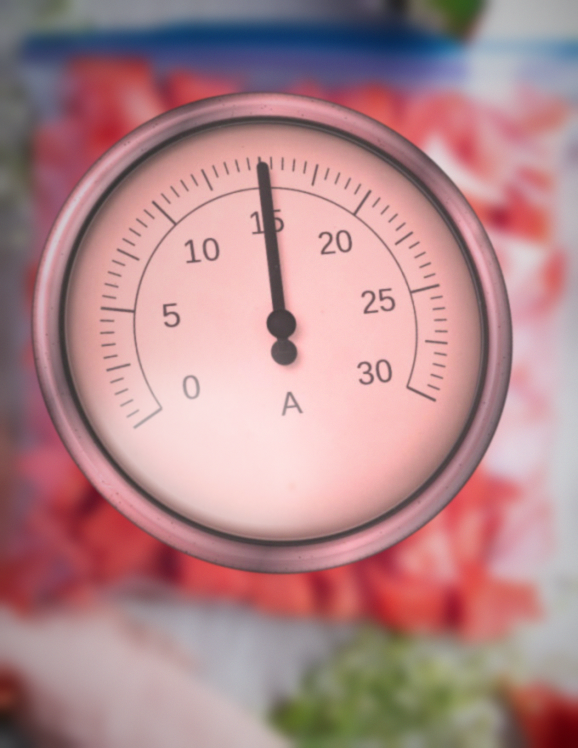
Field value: 15 (A)
